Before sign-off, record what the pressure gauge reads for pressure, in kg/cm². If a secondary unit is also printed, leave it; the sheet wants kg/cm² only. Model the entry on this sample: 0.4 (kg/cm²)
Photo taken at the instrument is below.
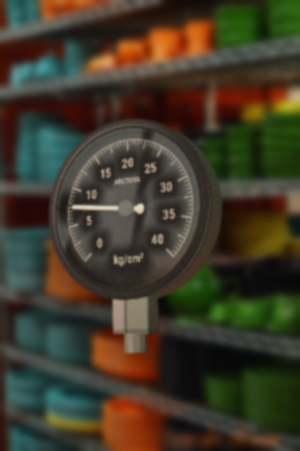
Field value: 7.5 (kg/cm²)
